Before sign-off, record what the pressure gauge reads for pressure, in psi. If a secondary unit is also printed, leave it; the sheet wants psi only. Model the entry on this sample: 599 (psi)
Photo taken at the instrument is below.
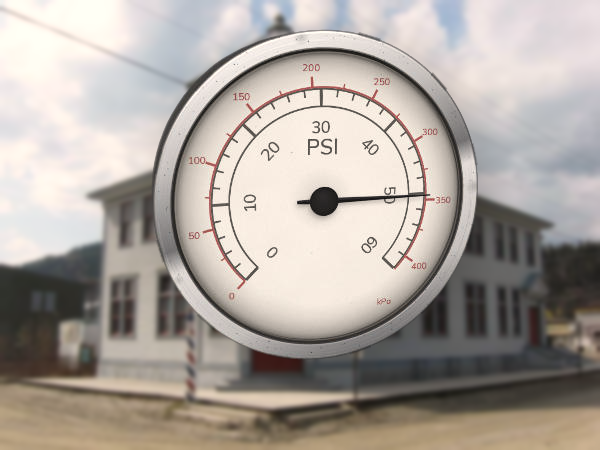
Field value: 50 (psi)
